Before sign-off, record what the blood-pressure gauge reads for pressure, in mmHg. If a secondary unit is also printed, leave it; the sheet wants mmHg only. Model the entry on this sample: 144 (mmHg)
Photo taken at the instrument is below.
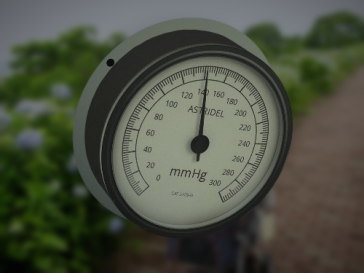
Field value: 140 (mmHg)
